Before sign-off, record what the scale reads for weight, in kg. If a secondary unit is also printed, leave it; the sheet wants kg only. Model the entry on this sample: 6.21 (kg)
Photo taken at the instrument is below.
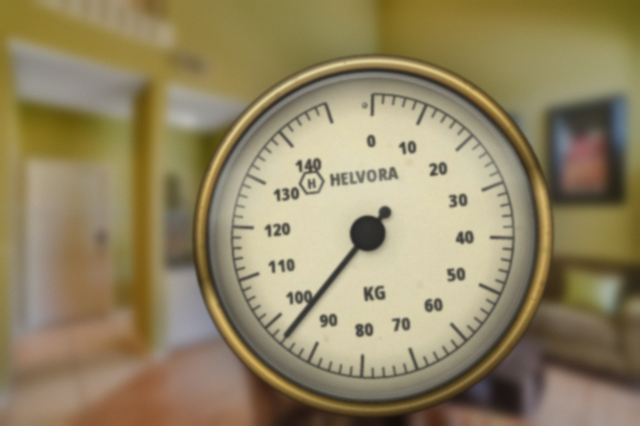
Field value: 96 (kg)
